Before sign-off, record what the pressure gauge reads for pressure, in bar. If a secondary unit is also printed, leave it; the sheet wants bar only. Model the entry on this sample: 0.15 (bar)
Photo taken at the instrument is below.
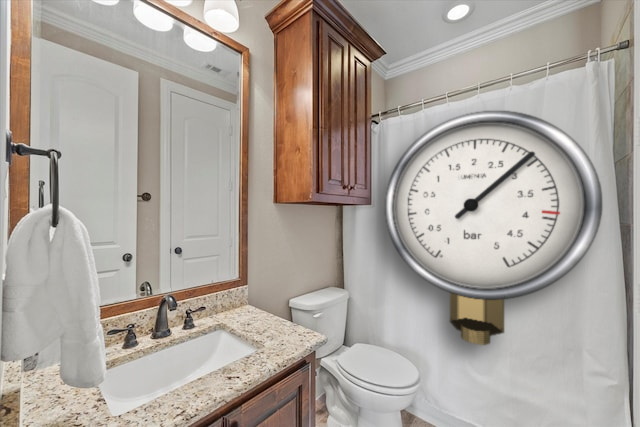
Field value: 2.9 (bar)
